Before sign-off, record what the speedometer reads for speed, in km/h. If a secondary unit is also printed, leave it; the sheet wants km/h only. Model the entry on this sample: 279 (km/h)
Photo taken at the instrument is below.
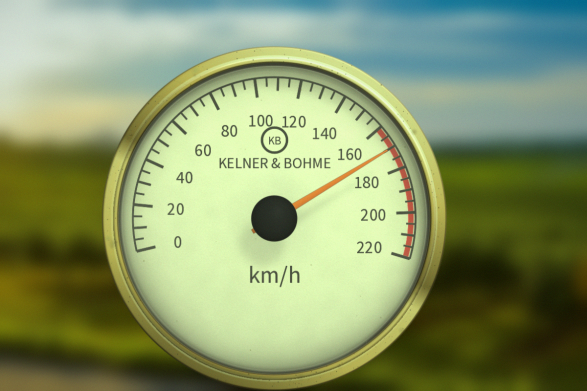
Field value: 170 (km/h)
